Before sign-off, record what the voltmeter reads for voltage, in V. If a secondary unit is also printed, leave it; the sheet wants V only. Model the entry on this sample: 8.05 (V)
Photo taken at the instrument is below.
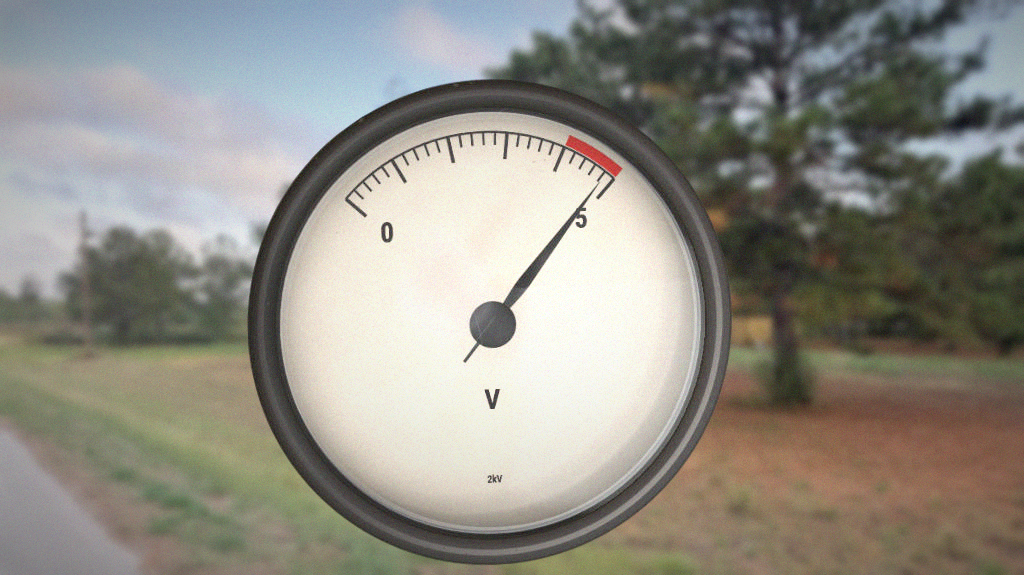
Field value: 4.8 (V)
